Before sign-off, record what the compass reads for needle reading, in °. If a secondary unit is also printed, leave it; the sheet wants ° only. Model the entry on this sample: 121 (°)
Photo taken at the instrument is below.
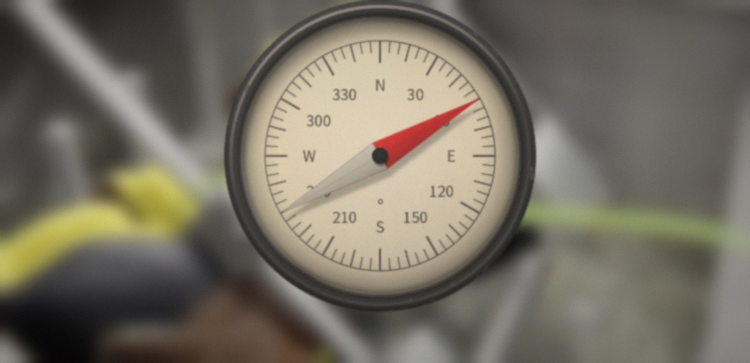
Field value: 60 (°)
